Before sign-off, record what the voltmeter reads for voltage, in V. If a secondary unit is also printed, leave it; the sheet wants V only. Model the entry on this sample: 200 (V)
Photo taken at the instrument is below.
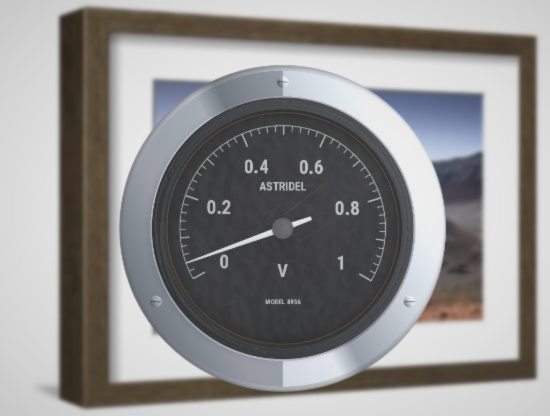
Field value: 0.04 (V)
